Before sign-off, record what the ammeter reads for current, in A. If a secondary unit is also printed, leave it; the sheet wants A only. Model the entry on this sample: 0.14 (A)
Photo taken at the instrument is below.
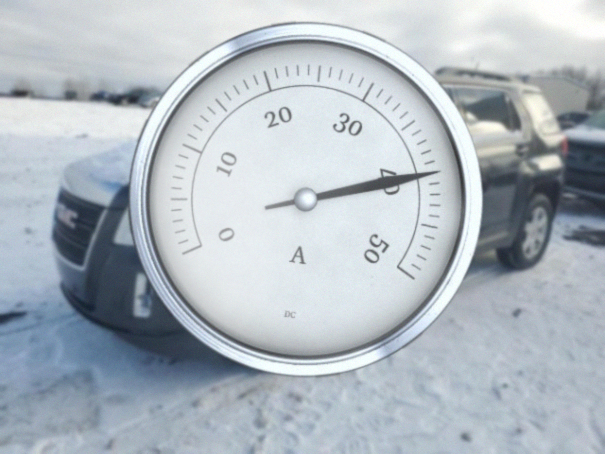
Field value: 40 (A)
